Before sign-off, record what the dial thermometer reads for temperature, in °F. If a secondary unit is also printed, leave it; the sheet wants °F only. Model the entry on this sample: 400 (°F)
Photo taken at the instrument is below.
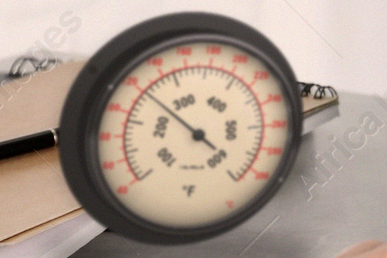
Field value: 250 (°F)
